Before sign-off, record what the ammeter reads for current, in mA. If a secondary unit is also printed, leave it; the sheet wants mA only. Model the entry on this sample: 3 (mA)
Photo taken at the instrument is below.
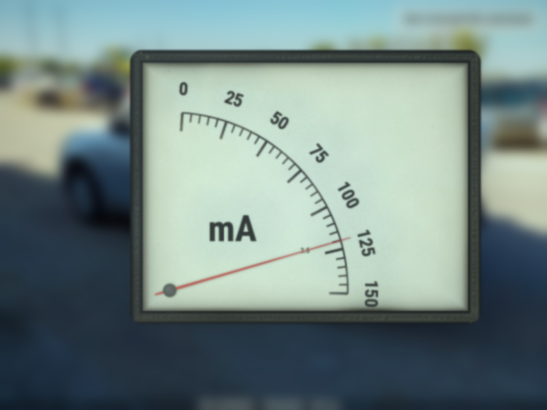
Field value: 120 (mA)
